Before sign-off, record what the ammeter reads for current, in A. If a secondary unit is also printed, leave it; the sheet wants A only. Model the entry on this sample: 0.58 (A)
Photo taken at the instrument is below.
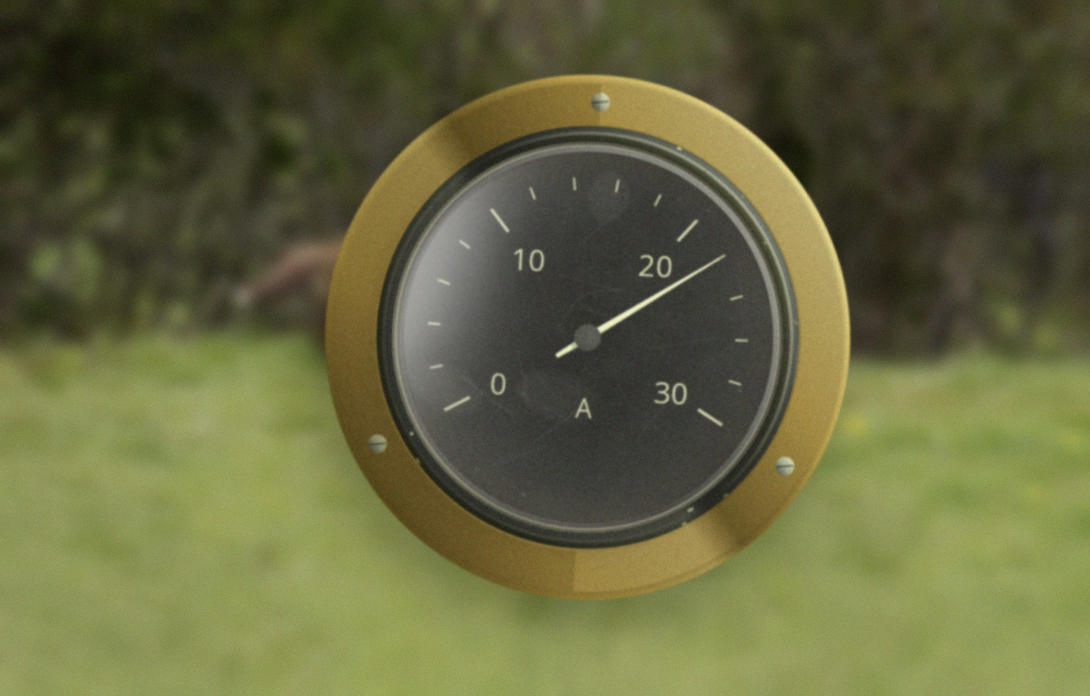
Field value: 22 (A)
